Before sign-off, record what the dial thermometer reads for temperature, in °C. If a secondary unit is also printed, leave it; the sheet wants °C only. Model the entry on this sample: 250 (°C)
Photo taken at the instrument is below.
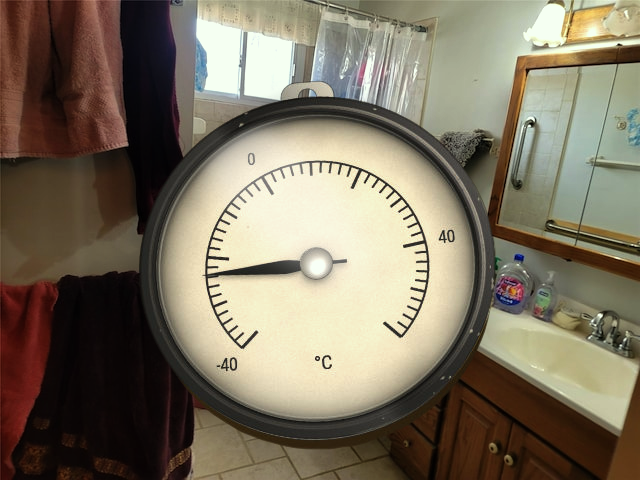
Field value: -24 (°C)
